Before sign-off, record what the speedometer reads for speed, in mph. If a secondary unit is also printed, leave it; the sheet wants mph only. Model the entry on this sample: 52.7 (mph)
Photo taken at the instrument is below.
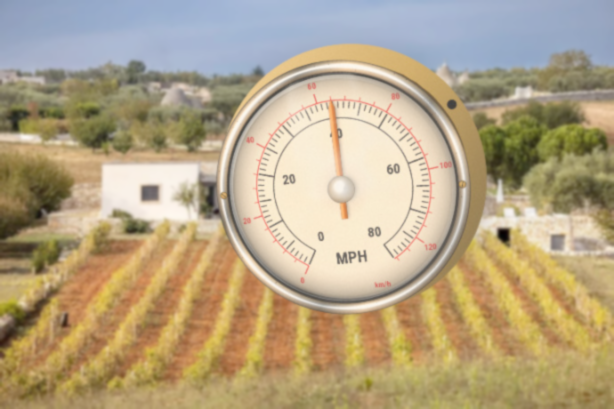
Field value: 40 (mph)
